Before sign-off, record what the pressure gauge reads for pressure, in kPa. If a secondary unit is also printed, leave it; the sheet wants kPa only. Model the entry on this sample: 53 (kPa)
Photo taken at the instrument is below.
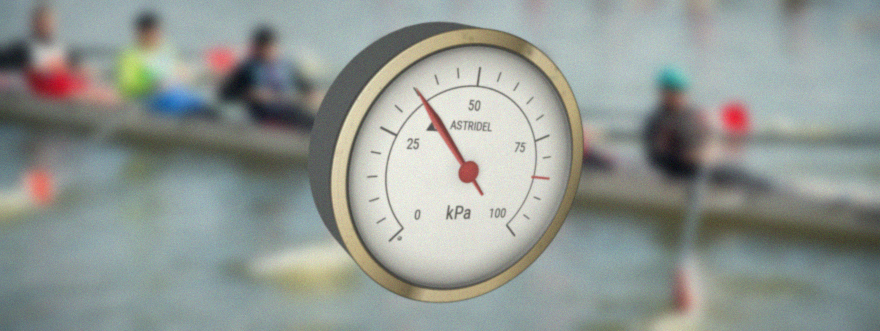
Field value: 35 (kPa)
